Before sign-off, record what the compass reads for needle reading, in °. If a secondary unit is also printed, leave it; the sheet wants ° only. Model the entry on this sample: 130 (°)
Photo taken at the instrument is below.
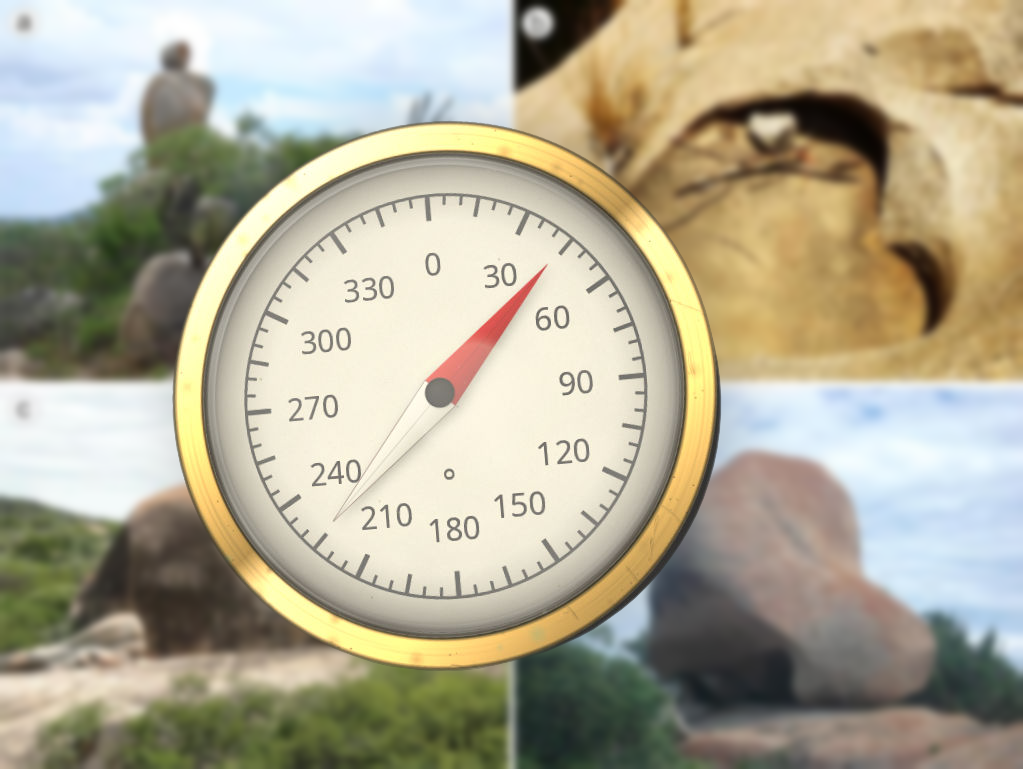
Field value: 45 (°)
